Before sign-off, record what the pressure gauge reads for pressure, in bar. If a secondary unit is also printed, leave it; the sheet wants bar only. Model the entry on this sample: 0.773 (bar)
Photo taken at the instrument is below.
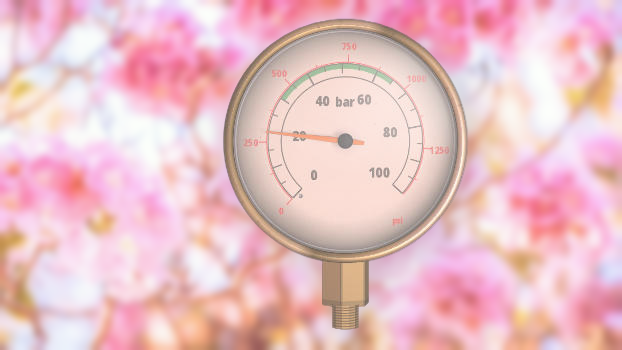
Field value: 20 (bar)
